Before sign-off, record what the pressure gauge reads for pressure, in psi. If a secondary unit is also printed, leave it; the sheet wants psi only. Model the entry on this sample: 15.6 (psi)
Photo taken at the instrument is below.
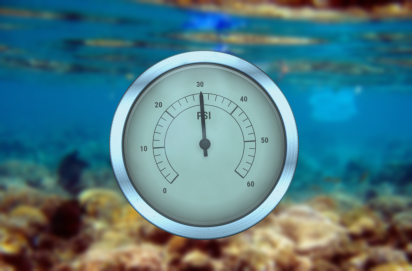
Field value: 30 (psi)
